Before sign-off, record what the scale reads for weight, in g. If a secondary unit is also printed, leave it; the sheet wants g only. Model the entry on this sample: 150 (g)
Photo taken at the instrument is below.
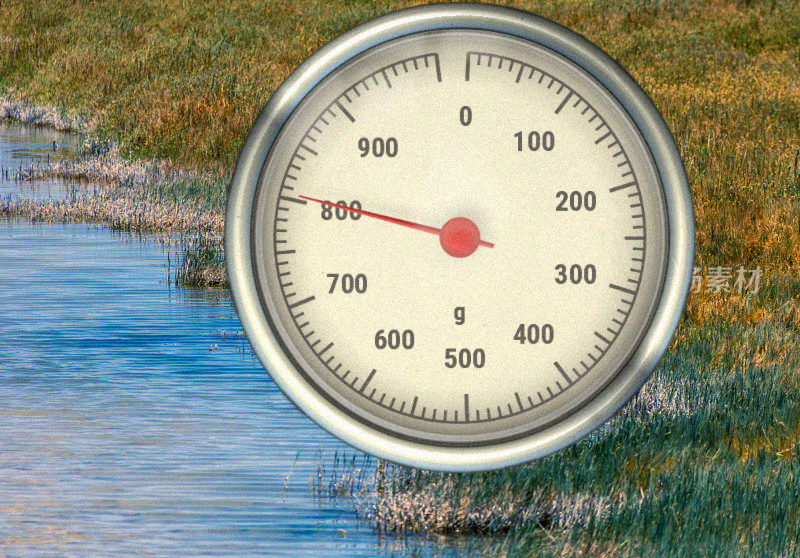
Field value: 805 (g)
